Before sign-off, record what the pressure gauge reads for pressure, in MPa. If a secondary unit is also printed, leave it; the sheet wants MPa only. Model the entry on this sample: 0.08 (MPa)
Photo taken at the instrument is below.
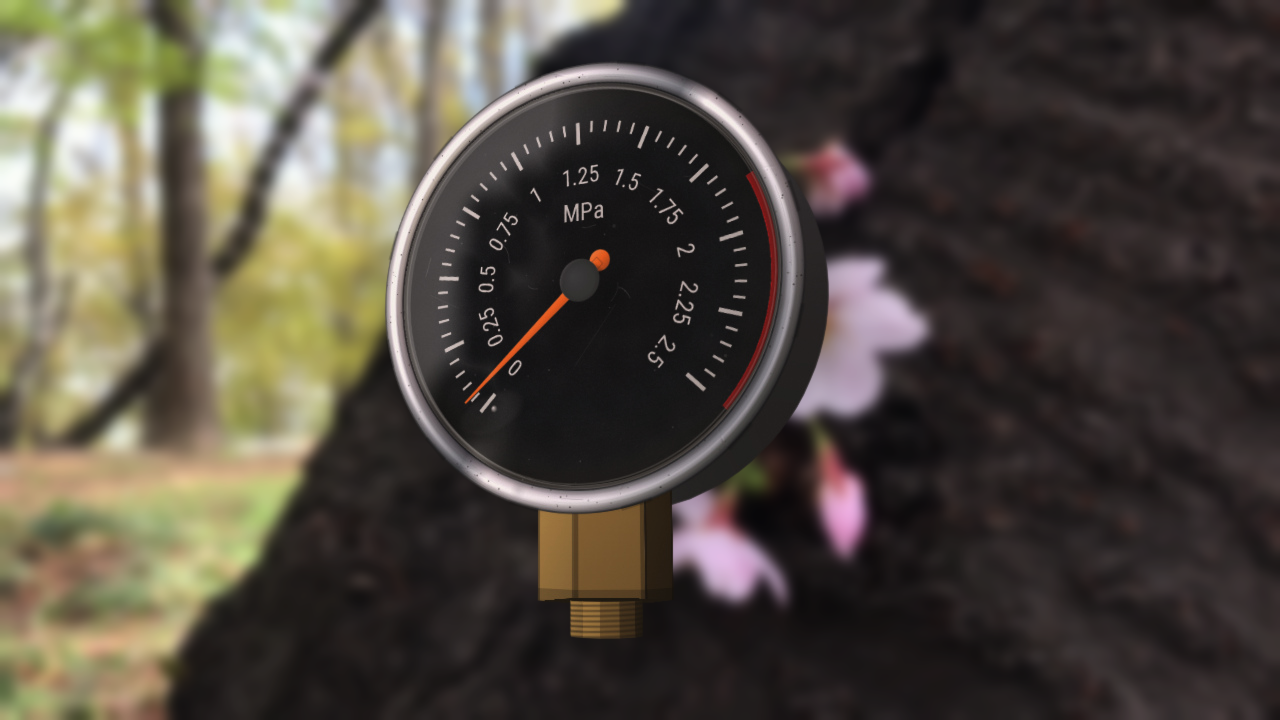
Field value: 0.05 (MPa)
